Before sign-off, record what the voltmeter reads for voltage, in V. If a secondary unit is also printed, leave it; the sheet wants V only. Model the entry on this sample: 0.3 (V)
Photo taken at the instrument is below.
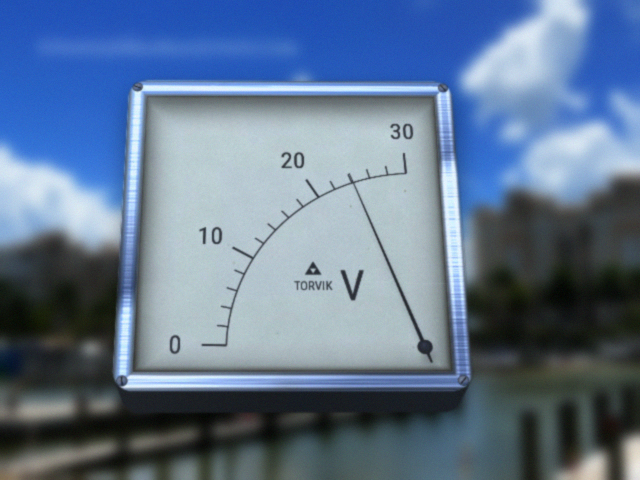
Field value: 24 (V)
